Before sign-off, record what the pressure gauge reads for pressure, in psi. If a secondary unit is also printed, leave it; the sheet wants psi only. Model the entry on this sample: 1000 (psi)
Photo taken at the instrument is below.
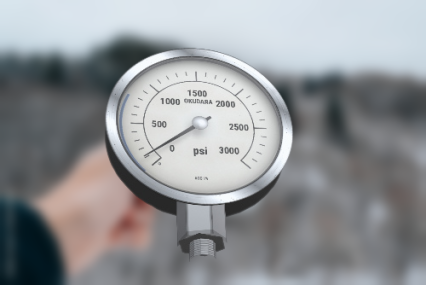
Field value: 100 (psi)
